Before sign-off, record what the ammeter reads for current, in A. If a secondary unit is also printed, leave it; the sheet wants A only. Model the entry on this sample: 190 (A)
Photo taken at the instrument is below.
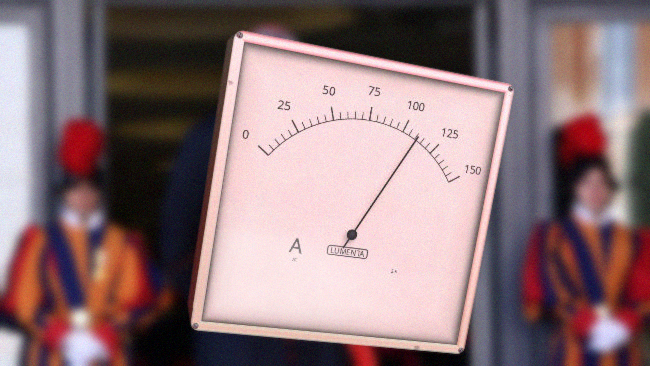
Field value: 110 (A)
